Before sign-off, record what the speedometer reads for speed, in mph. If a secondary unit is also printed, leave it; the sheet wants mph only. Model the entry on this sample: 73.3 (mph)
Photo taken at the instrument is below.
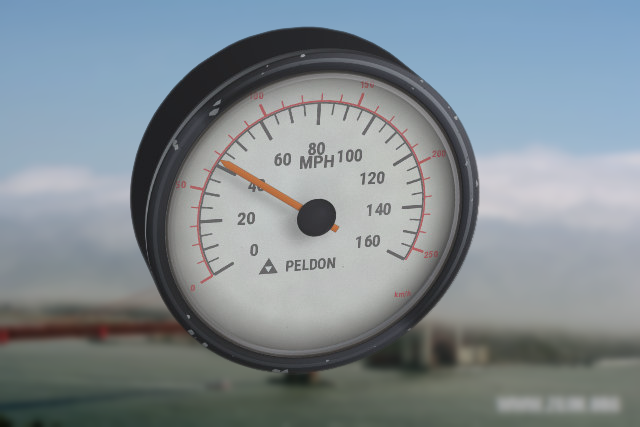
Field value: 42.5 (mph)
